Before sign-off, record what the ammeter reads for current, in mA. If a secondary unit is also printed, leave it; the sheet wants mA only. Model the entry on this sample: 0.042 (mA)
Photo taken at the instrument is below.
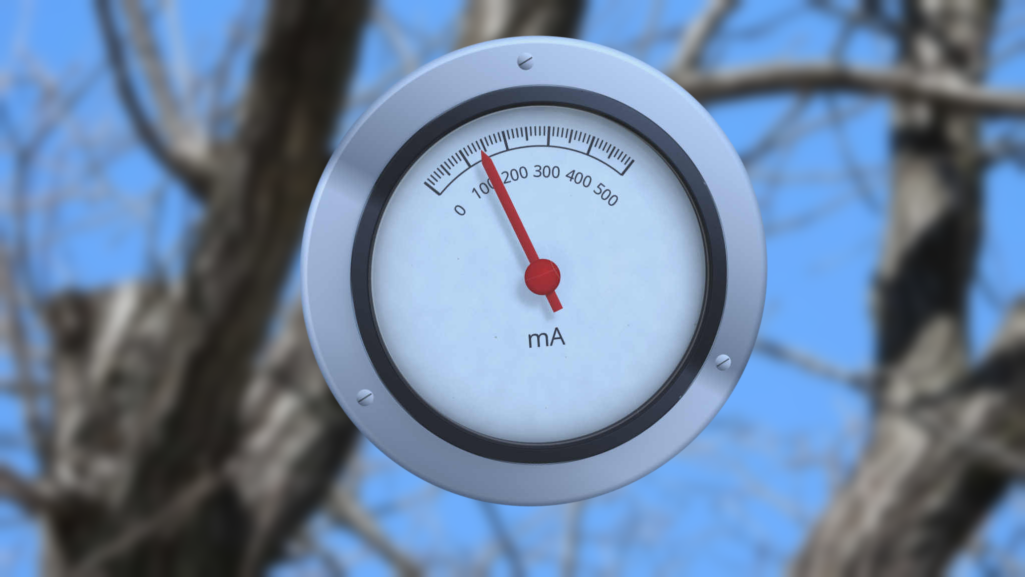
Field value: 140 (mA)
